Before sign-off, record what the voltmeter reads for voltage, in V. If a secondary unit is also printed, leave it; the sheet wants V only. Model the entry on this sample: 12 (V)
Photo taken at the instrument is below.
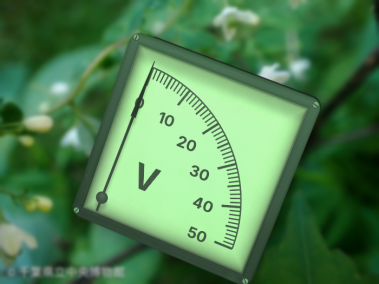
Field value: 0 (V)
